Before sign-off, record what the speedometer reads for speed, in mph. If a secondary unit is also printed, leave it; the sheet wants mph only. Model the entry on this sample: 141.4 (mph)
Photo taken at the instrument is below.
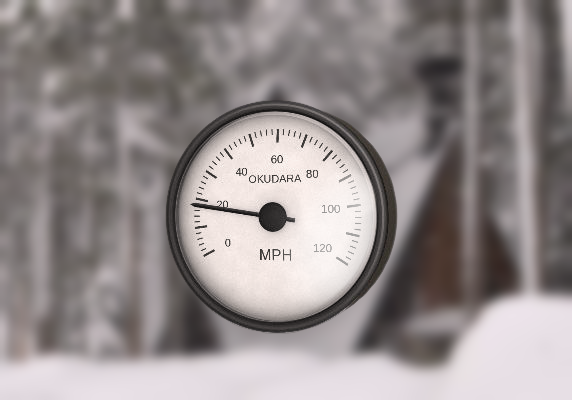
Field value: 18 (mph)
